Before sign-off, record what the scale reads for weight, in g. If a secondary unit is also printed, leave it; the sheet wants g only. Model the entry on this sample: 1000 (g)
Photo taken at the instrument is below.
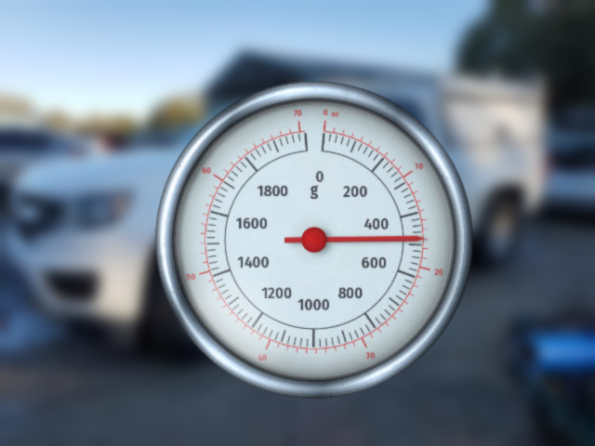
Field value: 480 (g)
